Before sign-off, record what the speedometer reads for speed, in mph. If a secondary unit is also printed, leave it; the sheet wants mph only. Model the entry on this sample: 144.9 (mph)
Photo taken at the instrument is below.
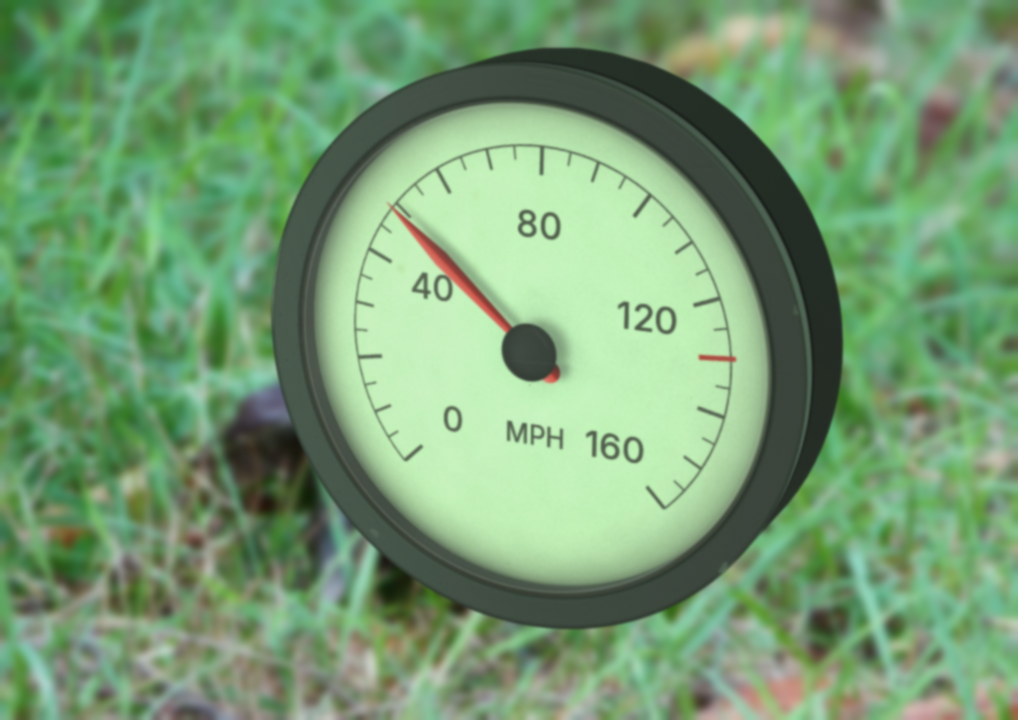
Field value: 50 (mph)
